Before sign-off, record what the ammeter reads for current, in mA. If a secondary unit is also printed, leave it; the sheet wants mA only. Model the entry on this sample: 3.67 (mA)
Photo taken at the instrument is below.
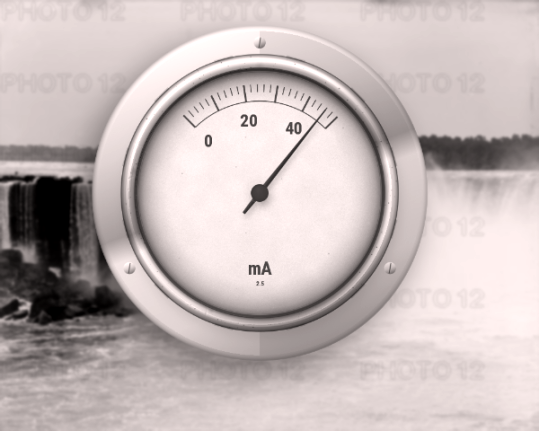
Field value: 46 (mA)
